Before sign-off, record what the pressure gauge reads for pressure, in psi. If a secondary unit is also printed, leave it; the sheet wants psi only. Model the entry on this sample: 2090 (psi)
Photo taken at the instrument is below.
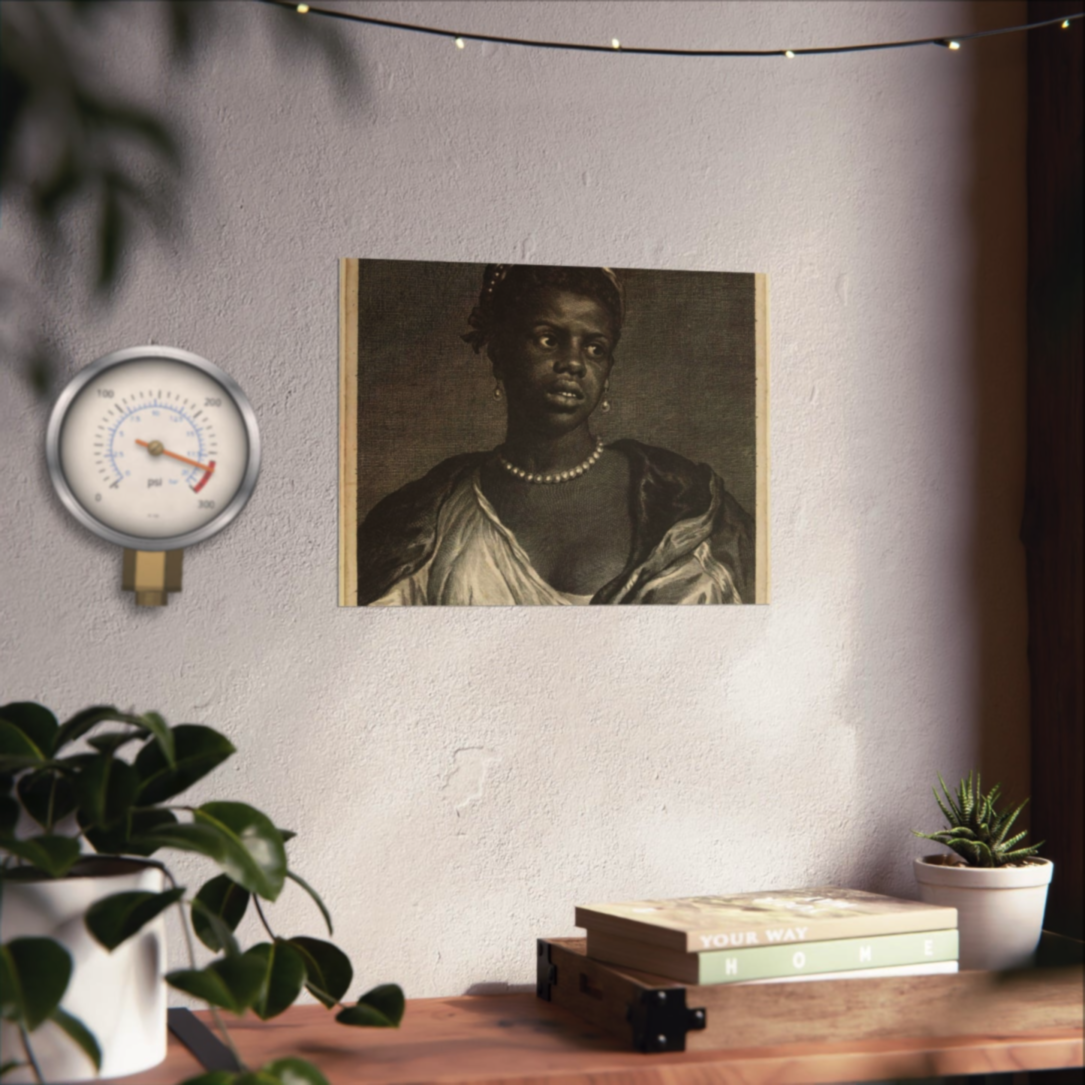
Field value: 270 (psi)
